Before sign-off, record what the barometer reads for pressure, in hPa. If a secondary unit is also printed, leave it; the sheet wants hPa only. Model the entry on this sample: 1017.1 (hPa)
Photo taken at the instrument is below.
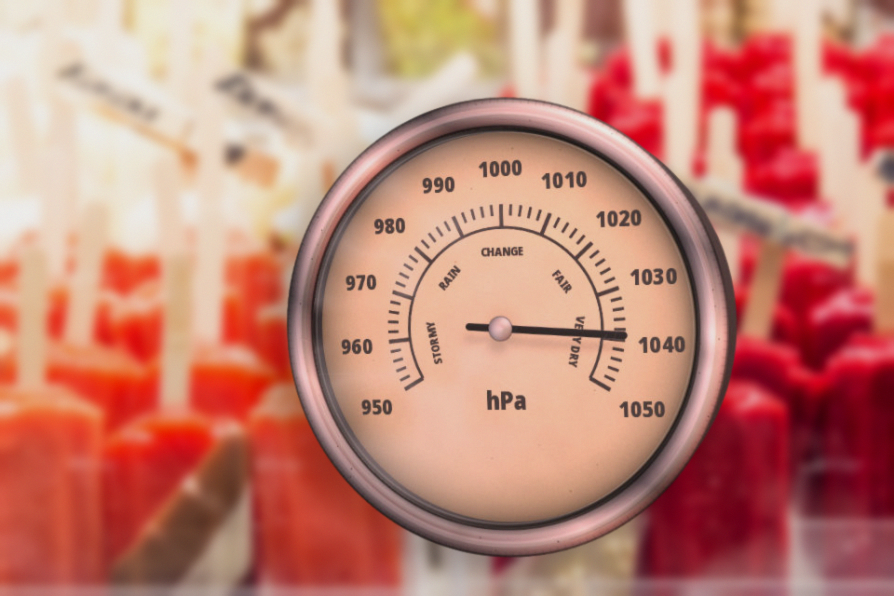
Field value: 1039 (hPa)
